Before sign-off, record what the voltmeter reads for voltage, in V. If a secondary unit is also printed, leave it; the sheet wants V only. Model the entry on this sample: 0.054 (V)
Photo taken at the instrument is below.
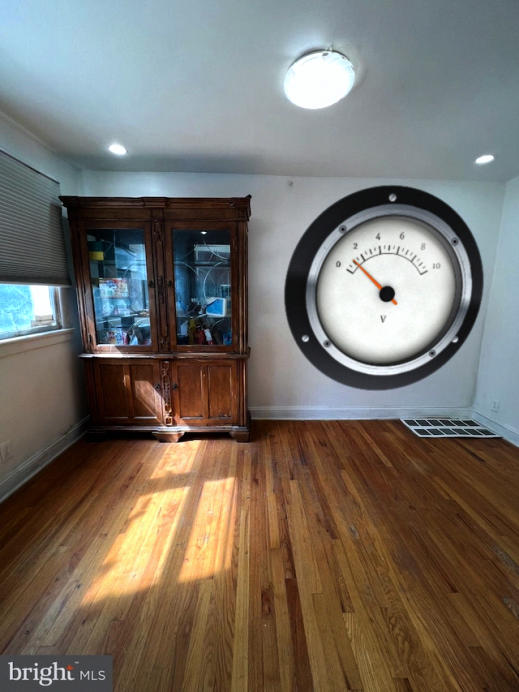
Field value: 1 (V)
